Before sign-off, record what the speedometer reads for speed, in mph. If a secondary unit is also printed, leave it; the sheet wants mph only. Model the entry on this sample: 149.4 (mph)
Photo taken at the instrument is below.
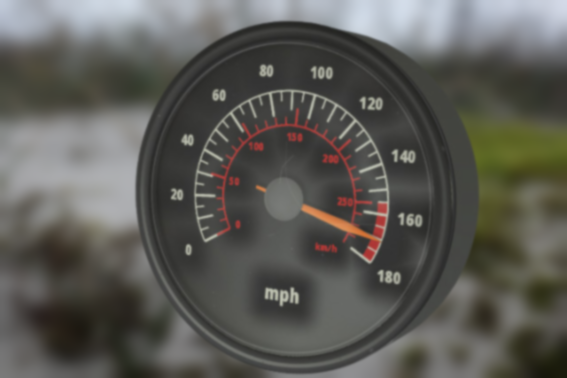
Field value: 170 (mph)
